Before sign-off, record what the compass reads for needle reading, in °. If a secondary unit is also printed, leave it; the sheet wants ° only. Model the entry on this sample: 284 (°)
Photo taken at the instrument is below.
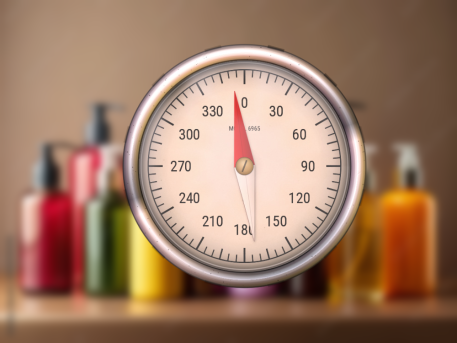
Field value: 352.5 (°)
